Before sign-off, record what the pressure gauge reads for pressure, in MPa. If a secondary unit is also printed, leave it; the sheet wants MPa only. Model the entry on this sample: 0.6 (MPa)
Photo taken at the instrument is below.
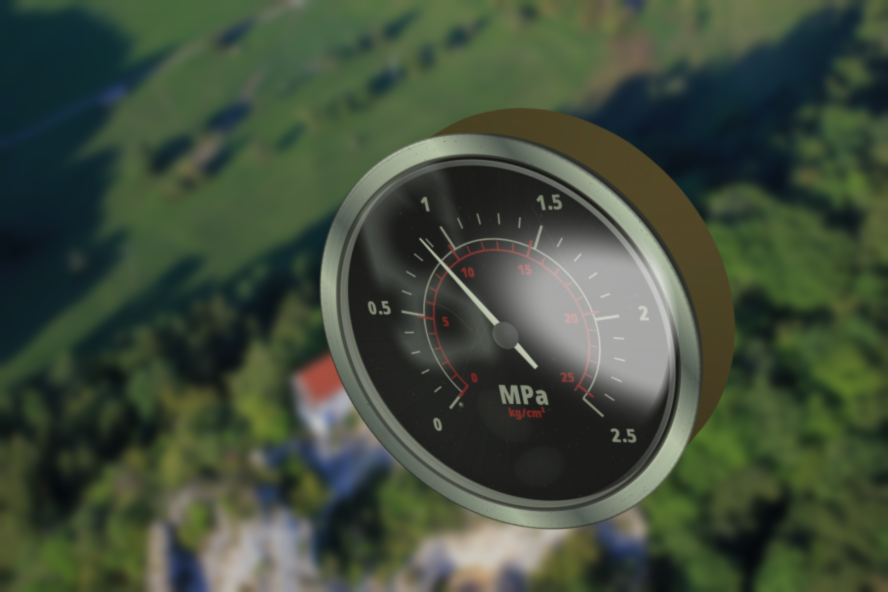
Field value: 0.9 (MPa)
